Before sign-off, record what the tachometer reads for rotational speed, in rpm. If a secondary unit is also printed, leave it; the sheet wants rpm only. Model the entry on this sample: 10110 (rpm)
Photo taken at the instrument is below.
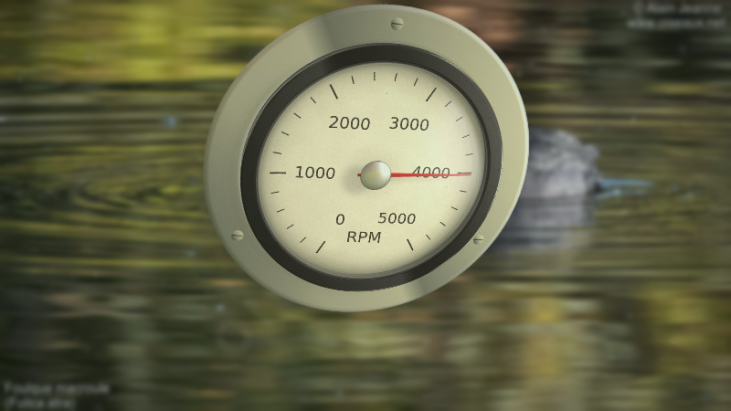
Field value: 4000 (rpm)
